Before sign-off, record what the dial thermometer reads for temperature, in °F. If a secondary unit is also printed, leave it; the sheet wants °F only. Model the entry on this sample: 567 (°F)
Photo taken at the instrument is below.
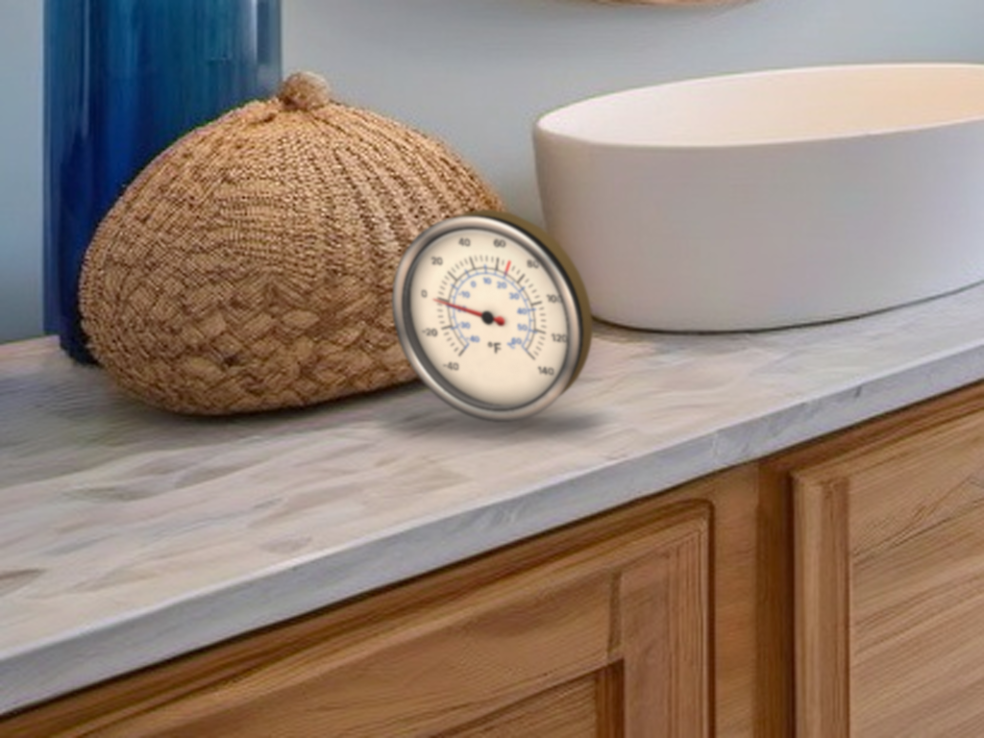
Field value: 0 (°F)
